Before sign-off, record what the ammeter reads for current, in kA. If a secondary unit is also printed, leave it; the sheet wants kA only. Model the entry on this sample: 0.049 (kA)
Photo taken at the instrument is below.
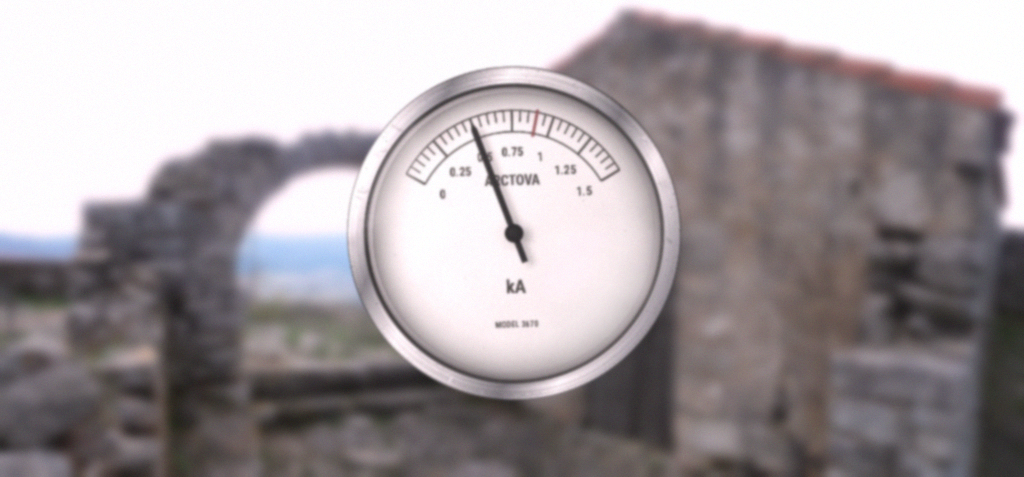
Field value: 0.5 (kA)
